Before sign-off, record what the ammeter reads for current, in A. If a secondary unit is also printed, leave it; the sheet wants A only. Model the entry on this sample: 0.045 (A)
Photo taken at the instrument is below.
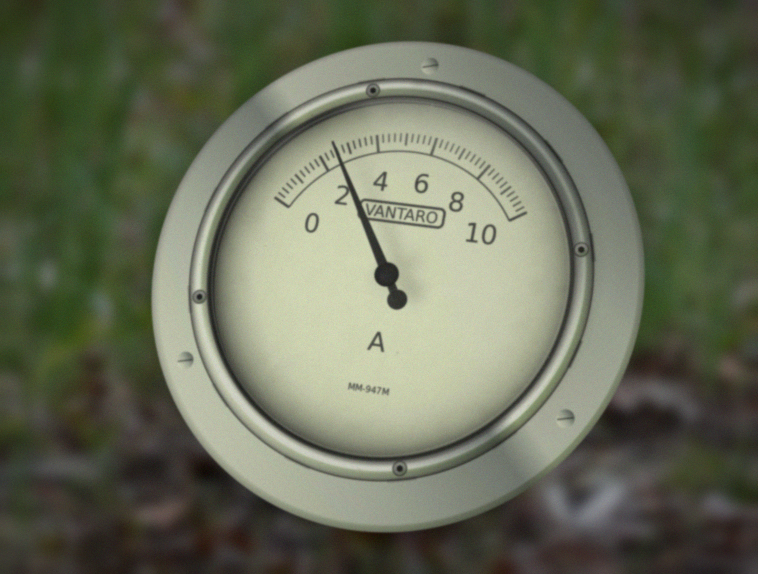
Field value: 2.6 (A)
